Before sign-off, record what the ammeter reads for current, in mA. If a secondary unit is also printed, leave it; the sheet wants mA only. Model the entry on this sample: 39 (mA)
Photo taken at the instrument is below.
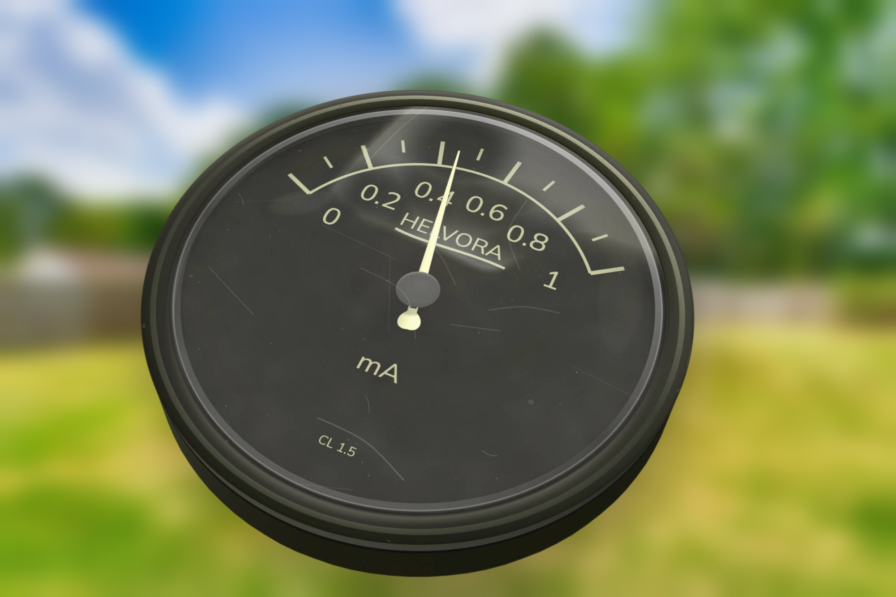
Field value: 0.45 (mA)
